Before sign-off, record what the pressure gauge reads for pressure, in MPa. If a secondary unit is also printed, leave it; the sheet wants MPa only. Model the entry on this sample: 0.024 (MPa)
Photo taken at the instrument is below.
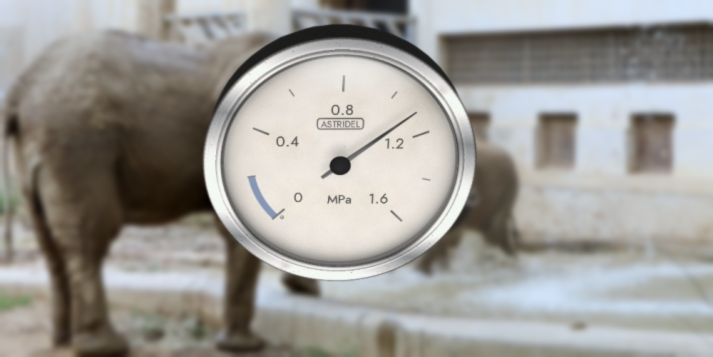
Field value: 1.1 (MPa)
